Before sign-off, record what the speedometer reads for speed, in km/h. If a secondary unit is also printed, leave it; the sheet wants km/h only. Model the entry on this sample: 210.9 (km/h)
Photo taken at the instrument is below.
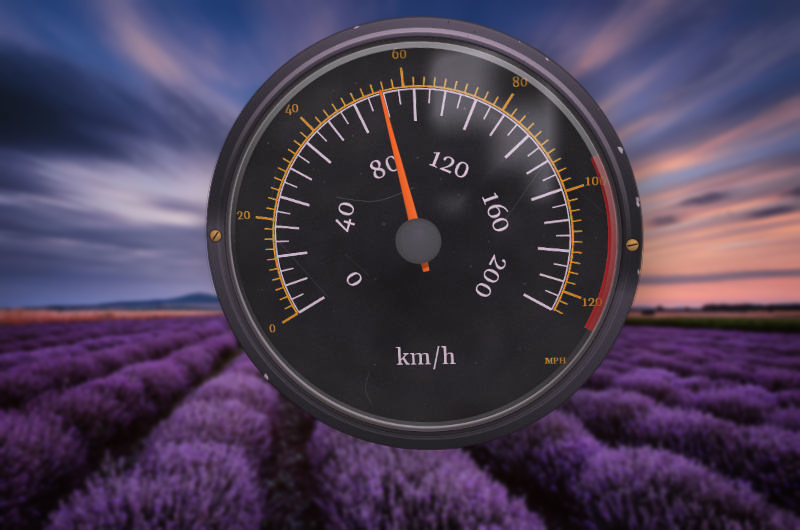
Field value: 90 (km/h)
